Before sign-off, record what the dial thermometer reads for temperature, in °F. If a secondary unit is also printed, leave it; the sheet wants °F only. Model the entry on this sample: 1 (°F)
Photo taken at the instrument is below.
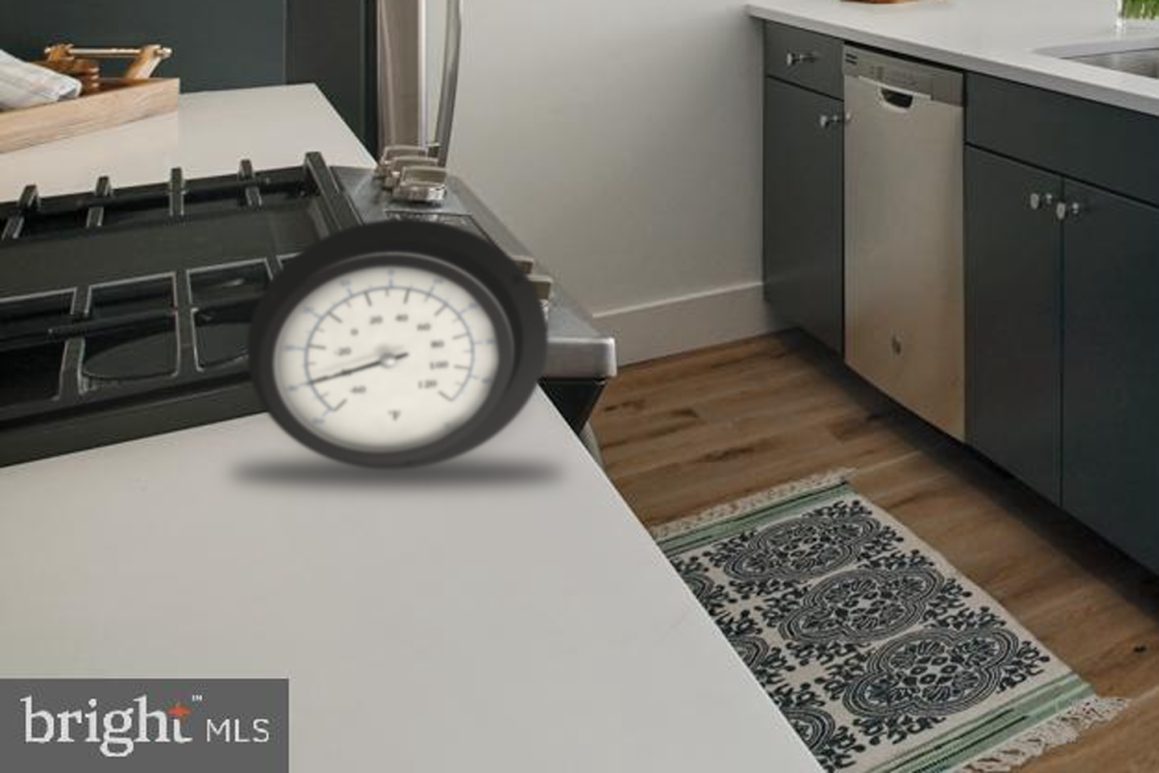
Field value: -40 (°F)
